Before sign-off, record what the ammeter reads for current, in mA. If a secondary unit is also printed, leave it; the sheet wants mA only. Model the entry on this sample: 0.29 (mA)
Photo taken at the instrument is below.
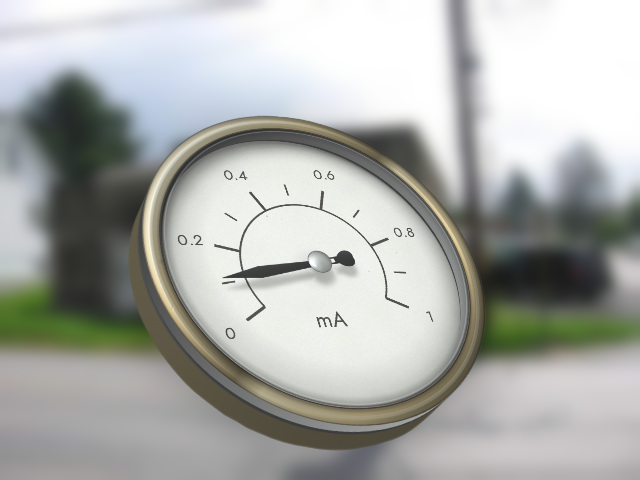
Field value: 0.1 (mA)
